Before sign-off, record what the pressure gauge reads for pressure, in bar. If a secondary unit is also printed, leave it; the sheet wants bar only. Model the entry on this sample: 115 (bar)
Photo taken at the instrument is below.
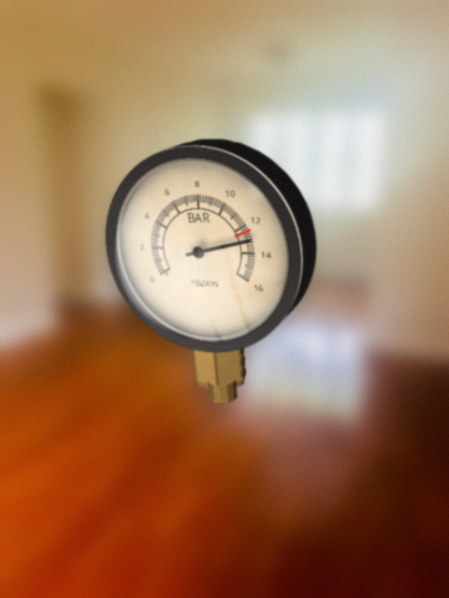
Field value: 13 (bar)
